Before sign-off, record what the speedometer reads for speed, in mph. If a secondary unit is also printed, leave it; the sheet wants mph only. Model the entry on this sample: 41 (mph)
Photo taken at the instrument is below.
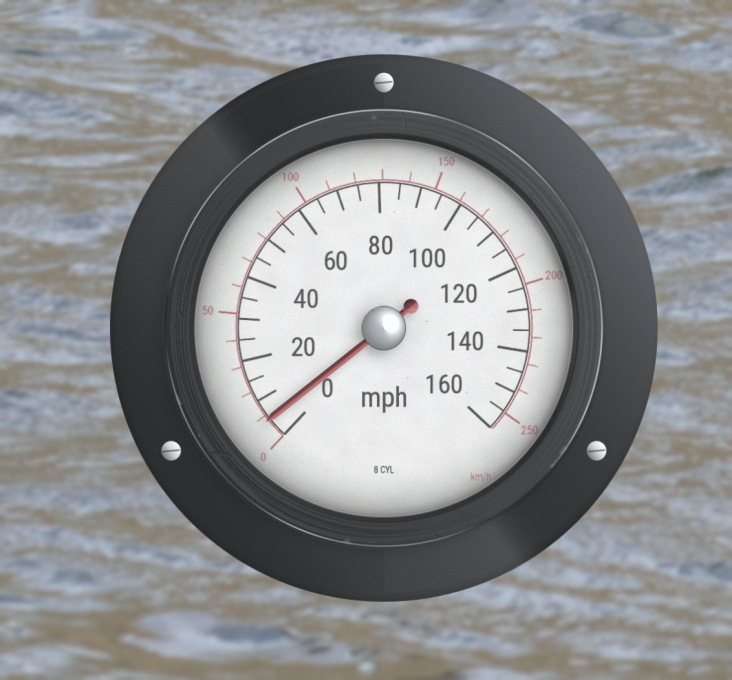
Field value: 5 (mph)
